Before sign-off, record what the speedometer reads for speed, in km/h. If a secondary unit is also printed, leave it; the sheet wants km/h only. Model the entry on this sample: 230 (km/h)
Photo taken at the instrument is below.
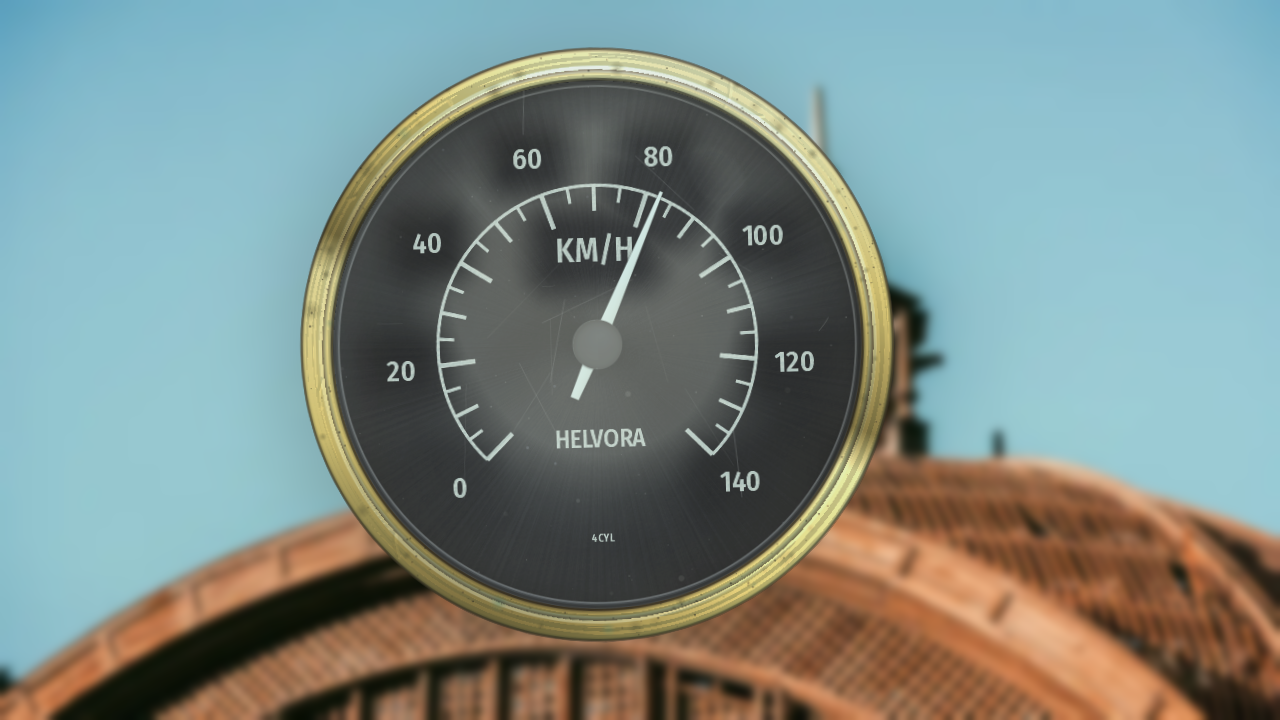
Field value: 82.5 (km/h)
